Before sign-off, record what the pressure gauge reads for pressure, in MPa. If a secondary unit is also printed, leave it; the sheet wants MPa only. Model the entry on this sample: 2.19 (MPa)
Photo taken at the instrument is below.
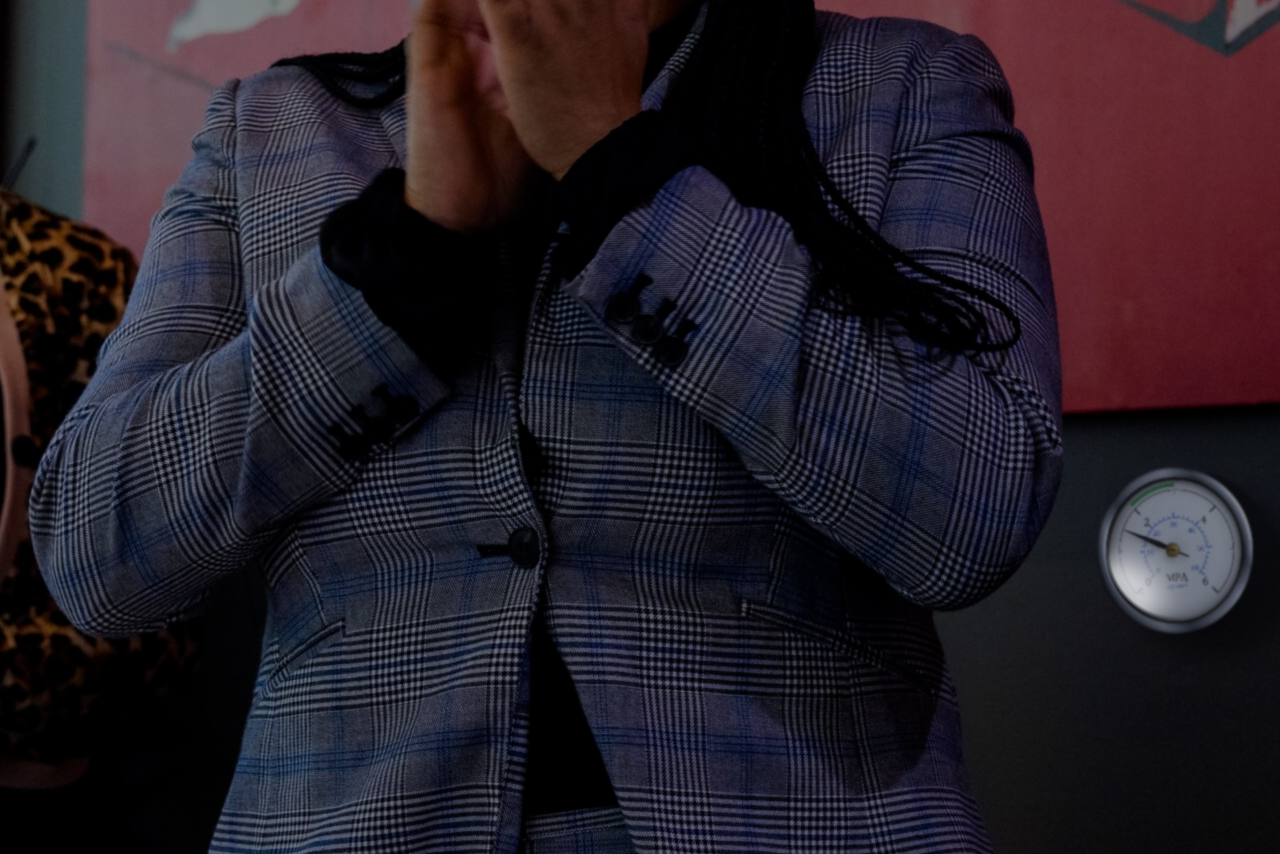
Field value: 1.5 (MPa)
